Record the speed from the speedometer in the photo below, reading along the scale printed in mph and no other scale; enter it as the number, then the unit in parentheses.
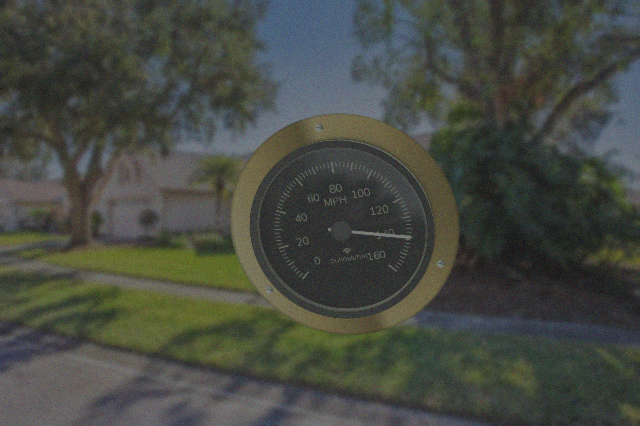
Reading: 140 (mph)
